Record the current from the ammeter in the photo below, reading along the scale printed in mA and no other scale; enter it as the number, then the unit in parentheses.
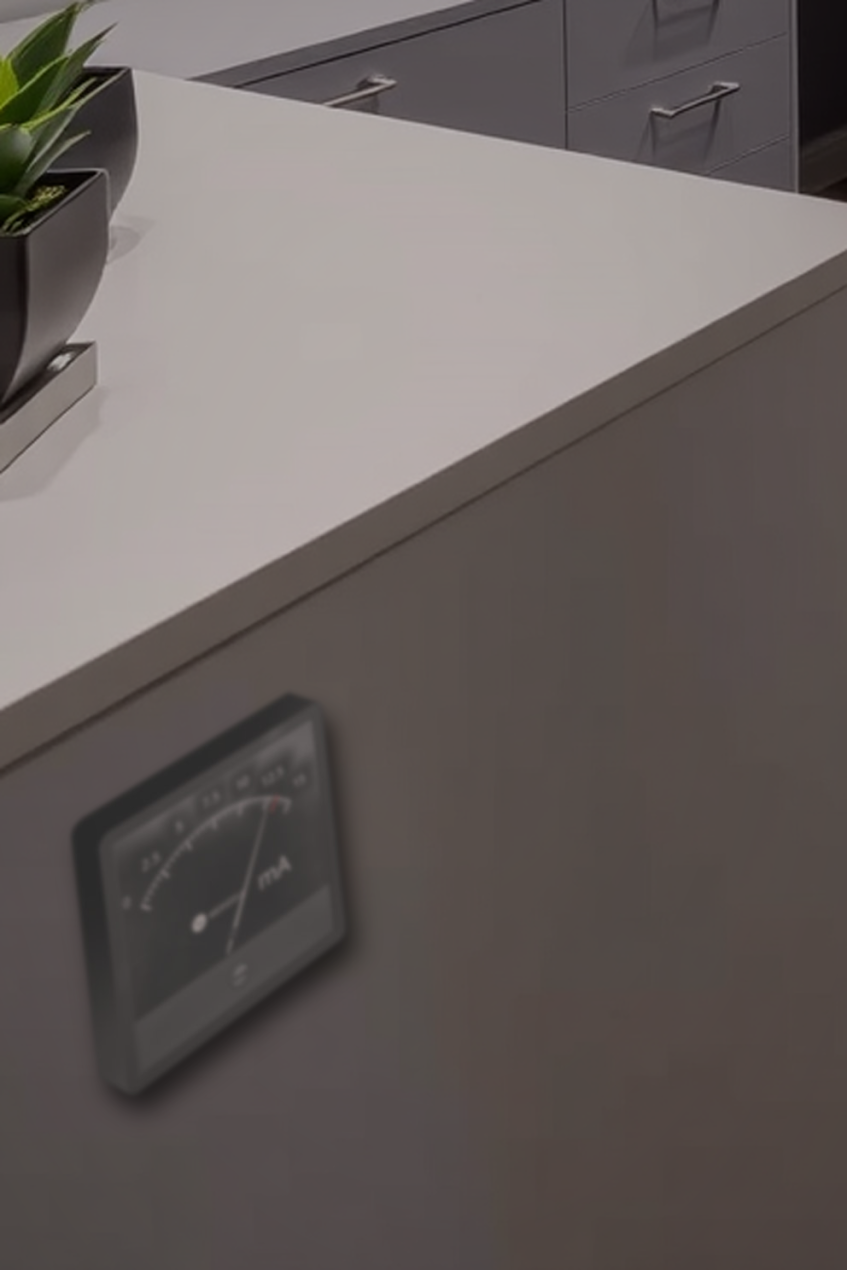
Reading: 12.5 (mA)
